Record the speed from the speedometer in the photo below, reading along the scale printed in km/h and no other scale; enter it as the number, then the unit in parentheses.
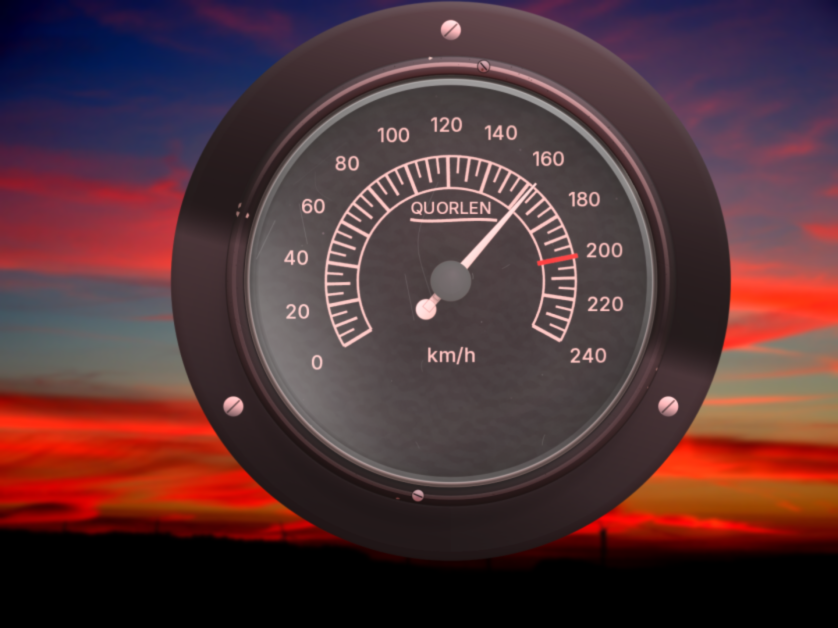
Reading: 162.5 (km/h)
